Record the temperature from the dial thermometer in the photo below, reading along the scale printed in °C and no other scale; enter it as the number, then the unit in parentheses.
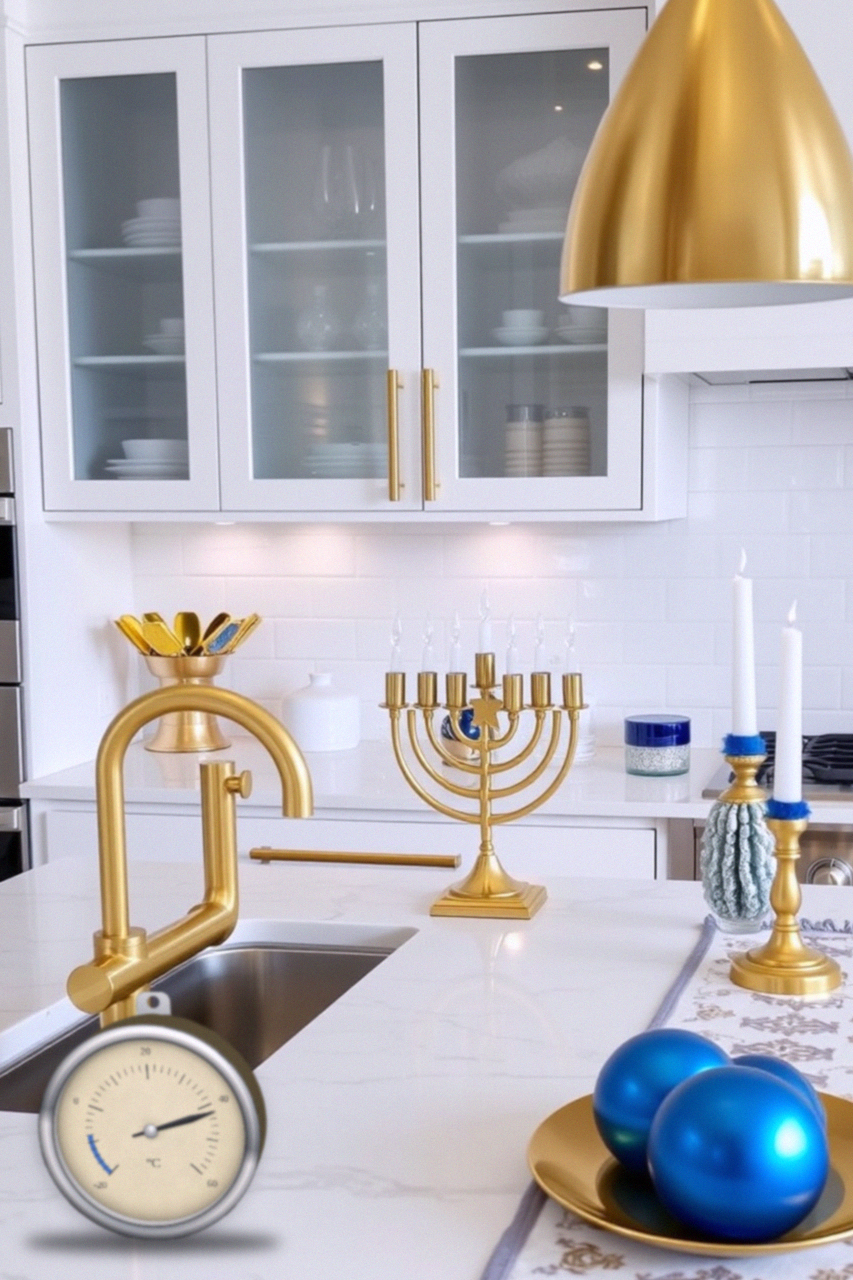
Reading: 42 (°C)
